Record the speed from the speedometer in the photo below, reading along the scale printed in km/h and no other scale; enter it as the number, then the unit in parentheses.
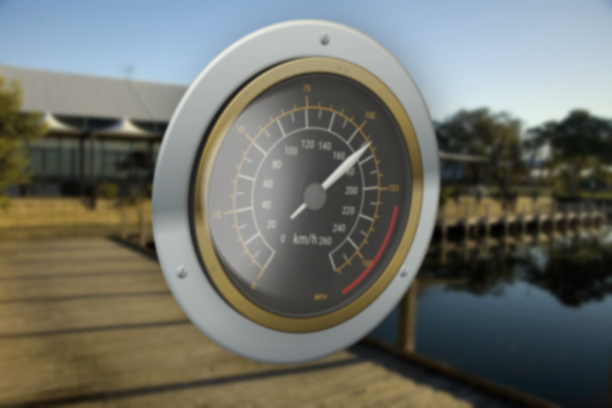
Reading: 170 (km/h)
